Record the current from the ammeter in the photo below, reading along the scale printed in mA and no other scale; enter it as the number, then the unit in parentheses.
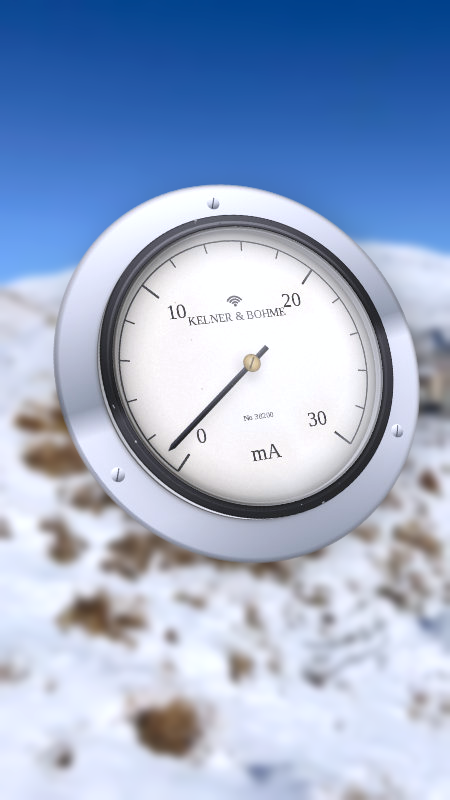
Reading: 1 (mA)
